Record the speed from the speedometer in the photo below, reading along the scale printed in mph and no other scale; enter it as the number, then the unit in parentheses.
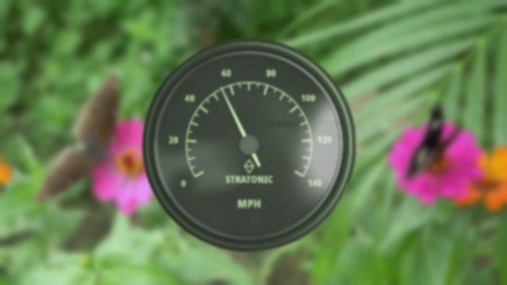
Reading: 55 (mph)
